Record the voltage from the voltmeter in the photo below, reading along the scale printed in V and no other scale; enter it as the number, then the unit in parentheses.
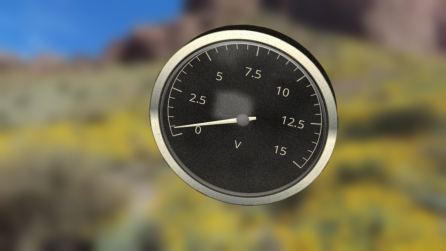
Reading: 0.5 (V)
